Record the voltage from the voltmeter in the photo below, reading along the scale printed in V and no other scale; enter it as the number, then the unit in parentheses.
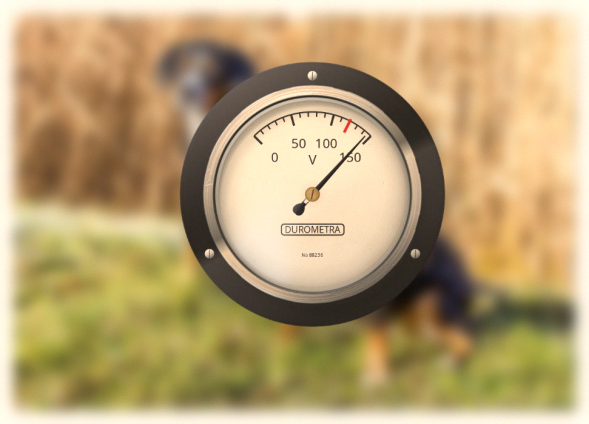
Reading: 145 (V)
